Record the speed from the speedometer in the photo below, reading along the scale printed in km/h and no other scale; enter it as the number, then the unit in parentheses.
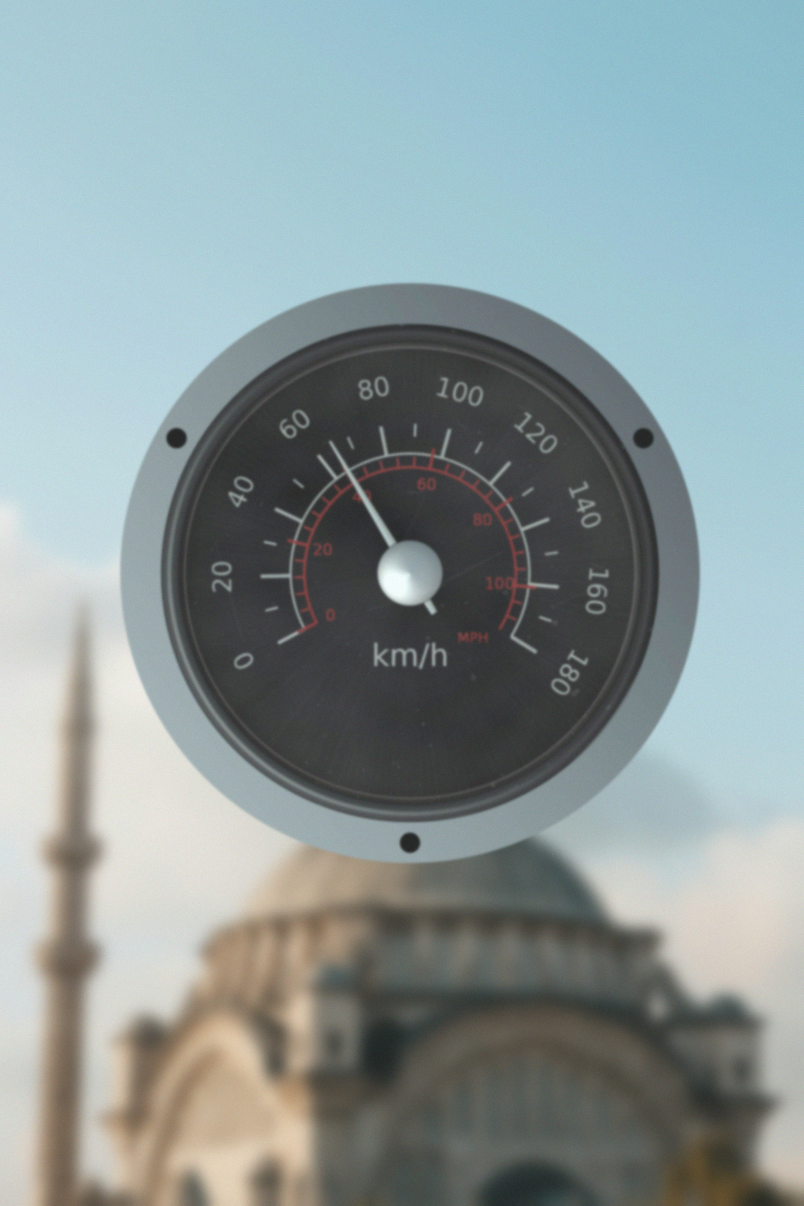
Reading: 65 (km/h)
